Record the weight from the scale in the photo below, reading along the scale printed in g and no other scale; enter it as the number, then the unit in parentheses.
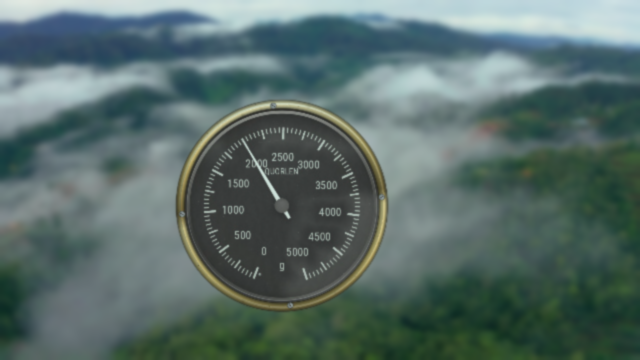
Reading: 2000 (g)
